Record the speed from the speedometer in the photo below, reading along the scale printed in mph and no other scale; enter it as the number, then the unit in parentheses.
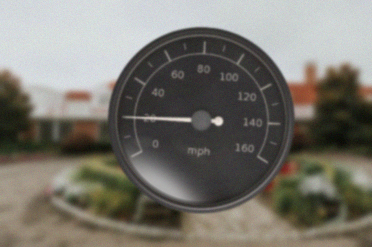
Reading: 20 (mph)
